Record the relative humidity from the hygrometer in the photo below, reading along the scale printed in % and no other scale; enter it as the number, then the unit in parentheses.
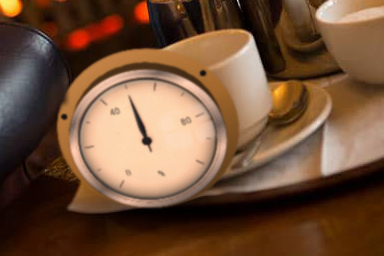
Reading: 50 (%)
